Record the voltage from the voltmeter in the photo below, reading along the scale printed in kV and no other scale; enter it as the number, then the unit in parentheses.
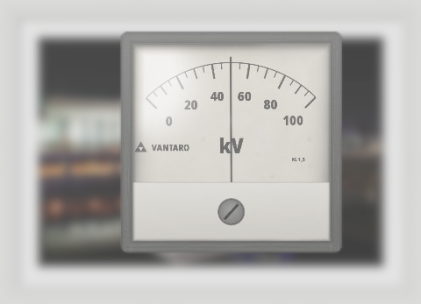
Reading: 50 (kV)
